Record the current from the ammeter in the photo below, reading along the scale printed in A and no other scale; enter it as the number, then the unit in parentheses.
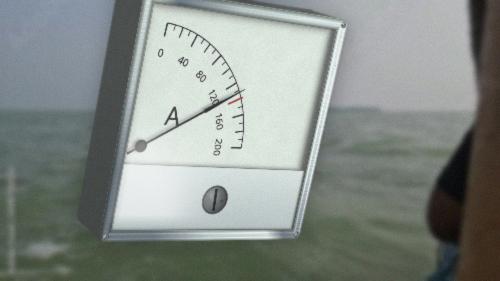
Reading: 130 (A)
